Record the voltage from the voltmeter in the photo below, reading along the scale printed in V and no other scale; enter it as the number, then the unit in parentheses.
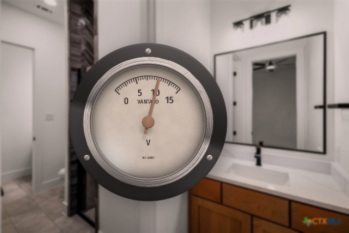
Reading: 10 (V)
